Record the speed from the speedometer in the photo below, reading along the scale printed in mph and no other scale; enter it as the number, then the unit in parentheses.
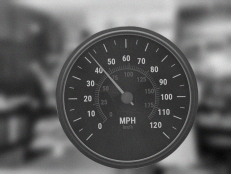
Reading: 42.5 (mph)
